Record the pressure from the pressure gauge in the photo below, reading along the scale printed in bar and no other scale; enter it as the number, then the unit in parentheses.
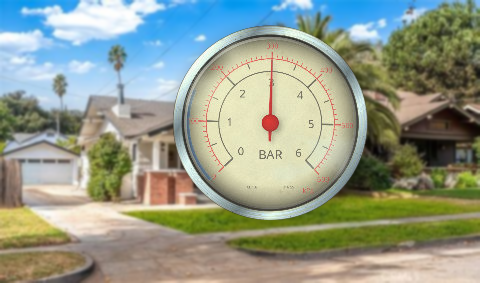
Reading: 3 (bar)
